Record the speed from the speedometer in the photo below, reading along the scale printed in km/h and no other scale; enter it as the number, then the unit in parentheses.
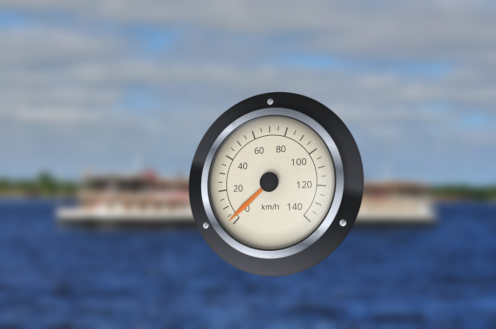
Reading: 2.5 (km/h)
